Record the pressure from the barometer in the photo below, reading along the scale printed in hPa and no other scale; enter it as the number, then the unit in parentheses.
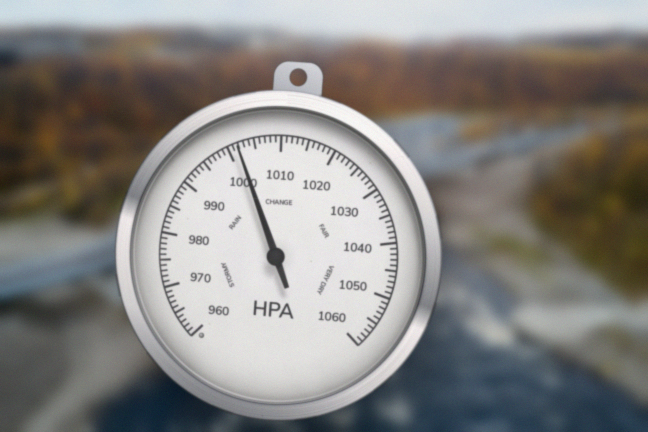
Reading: 1002 (hPa)
